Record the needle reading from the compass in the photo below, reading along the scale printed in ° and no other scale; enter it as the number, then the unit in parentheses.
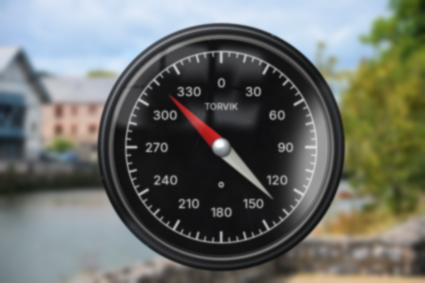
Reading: 315 (°)
